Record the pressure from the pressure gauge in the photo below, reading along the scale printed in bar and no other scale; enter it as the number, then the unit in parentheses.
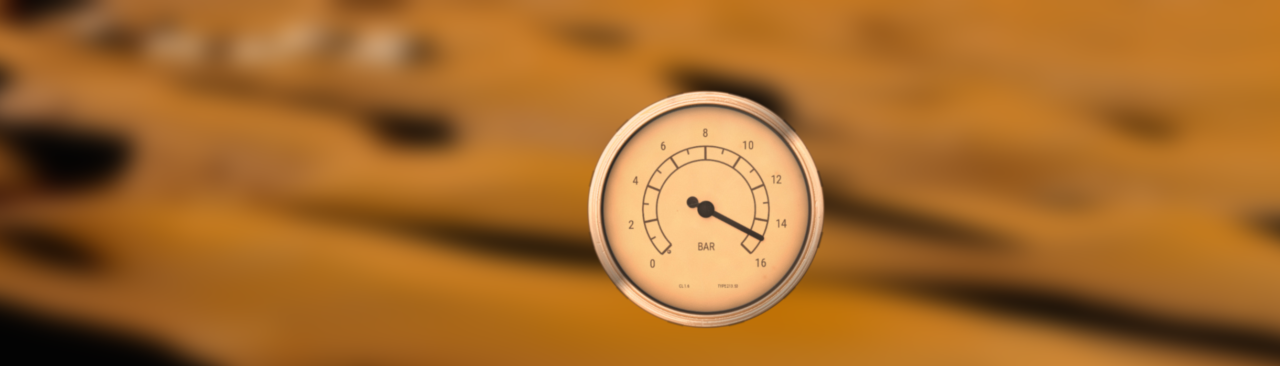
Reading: 15 (bar)
